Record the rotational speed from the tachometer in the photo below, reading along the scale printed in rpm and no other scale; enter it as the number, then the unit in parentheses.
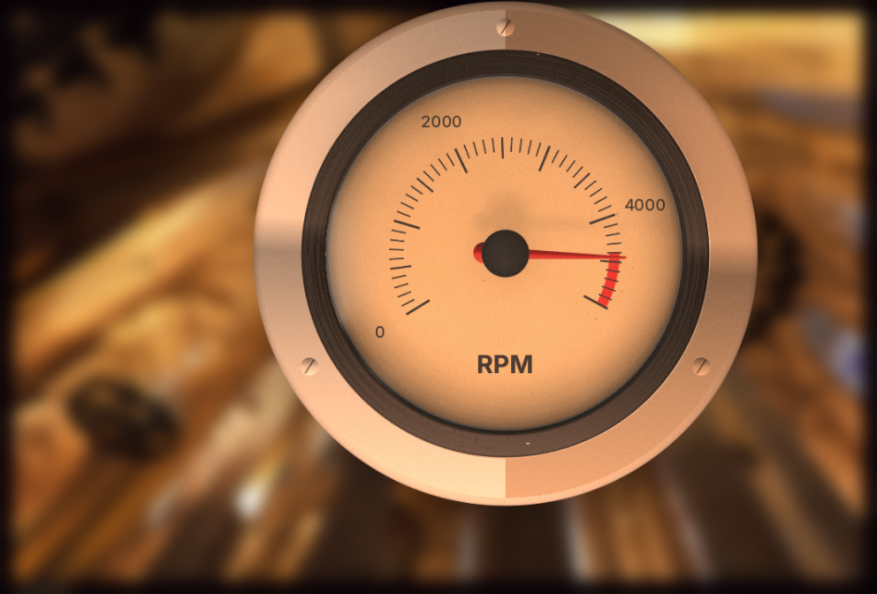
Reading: 4450 (rpm)
